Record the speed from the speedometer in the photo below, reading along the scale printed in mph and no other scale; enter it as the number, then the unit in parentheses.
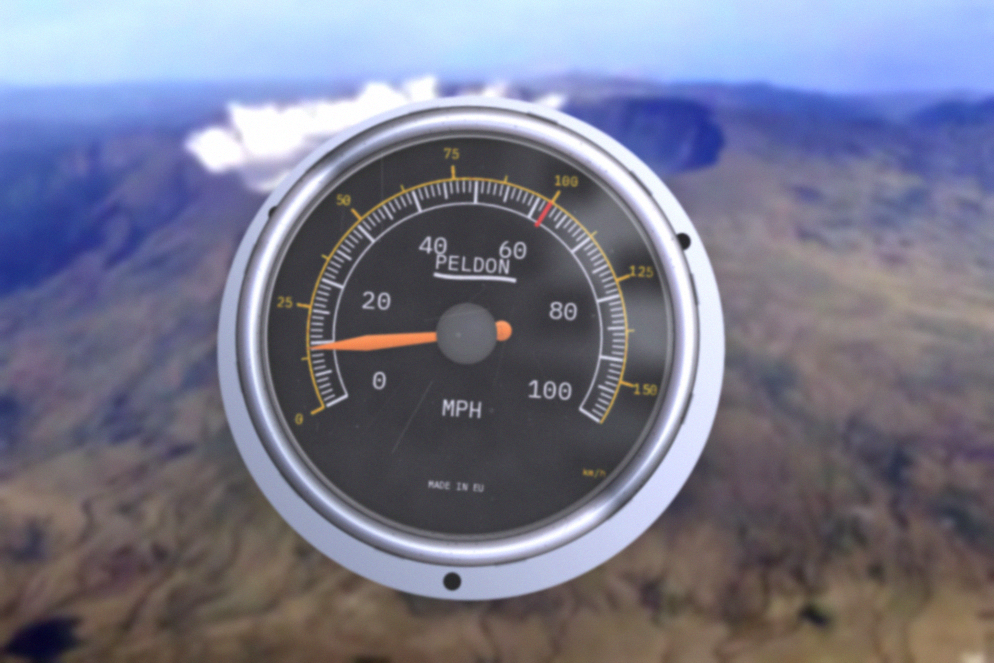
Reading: 9 (mph)
